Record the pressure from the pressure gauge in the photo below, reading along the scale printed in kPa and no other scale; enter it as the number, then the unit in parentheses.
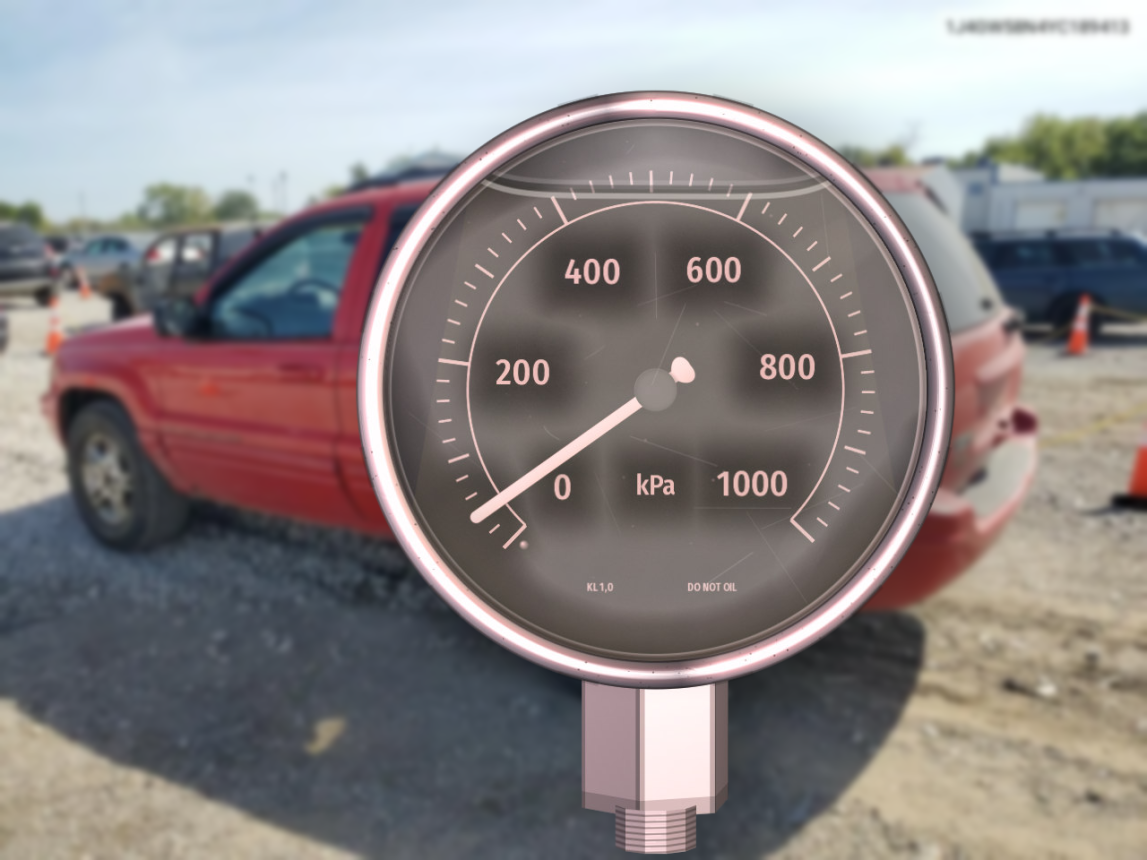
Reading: 40 (kPa)
